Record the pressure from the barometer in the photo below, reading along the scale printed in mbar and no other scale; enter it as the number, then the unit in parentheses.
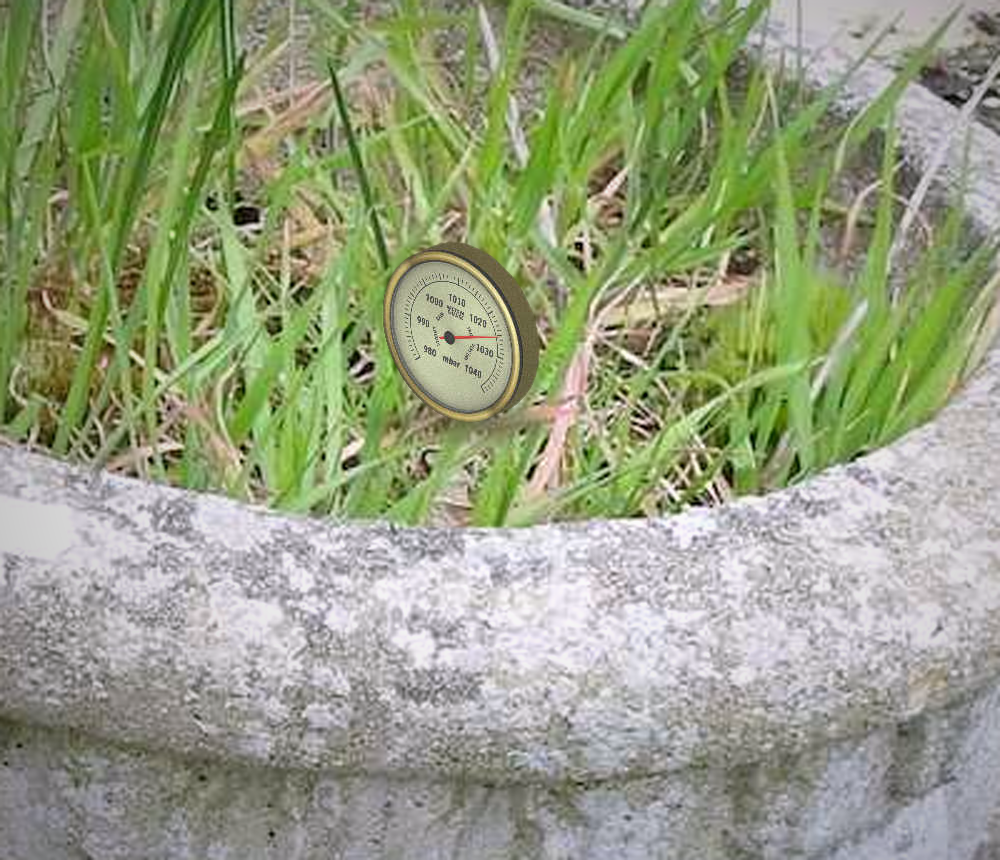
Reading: 1025 (mbar)
